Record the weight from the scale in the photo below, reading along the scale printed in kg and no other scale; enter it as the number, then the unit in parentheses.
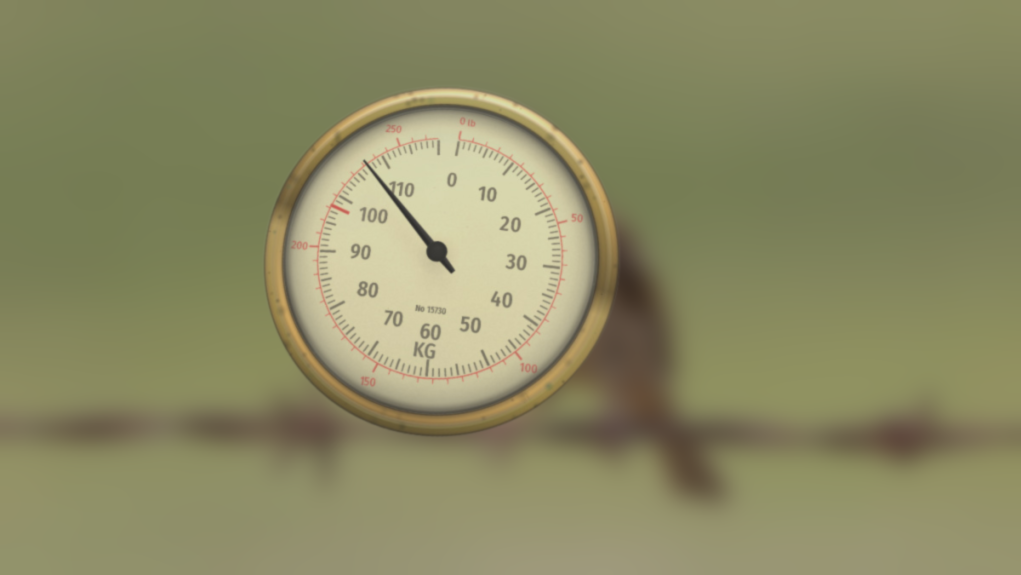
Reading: 107 (kg)
